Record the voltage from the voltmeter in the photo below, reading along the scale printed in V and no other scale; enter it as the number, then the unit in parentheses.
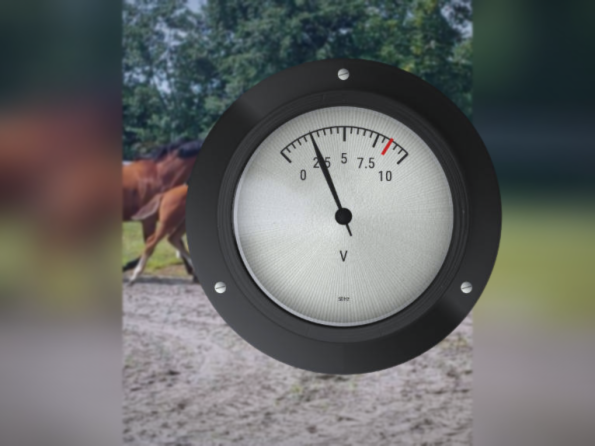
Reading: 2.5 (V)
